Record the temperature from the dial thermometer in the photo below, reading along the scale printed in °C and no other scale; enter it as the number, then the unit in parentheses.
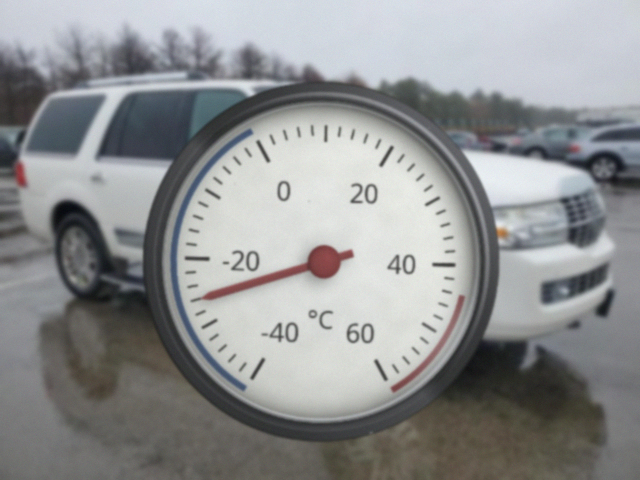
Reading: -26 (°C)
